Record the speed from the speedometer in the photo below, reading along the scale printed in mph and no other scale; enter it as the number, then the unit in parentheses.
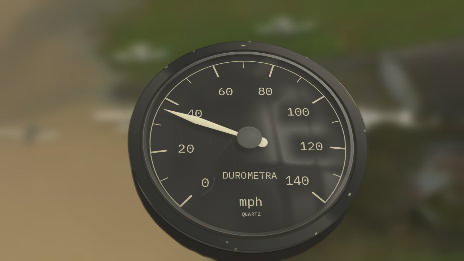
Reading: 35 (mph)
